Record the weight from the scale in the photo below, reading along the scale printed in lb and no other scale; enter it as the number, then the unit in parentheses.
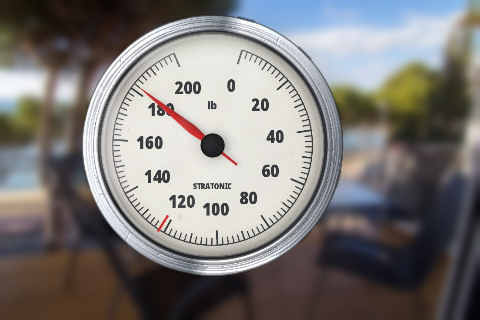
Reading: 182 (lb)
